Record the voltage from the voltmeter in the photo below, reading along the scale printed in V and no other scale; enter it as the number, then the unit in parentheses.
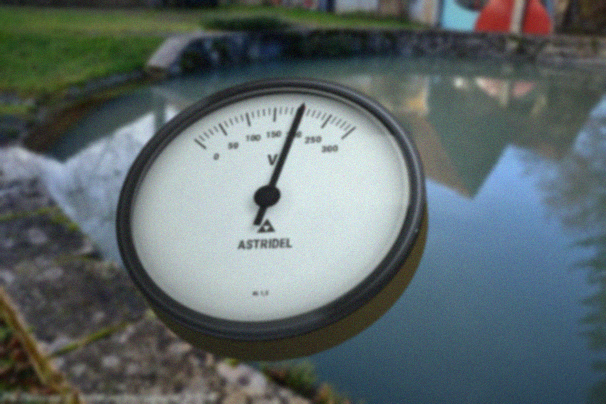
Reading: 200 (V)
